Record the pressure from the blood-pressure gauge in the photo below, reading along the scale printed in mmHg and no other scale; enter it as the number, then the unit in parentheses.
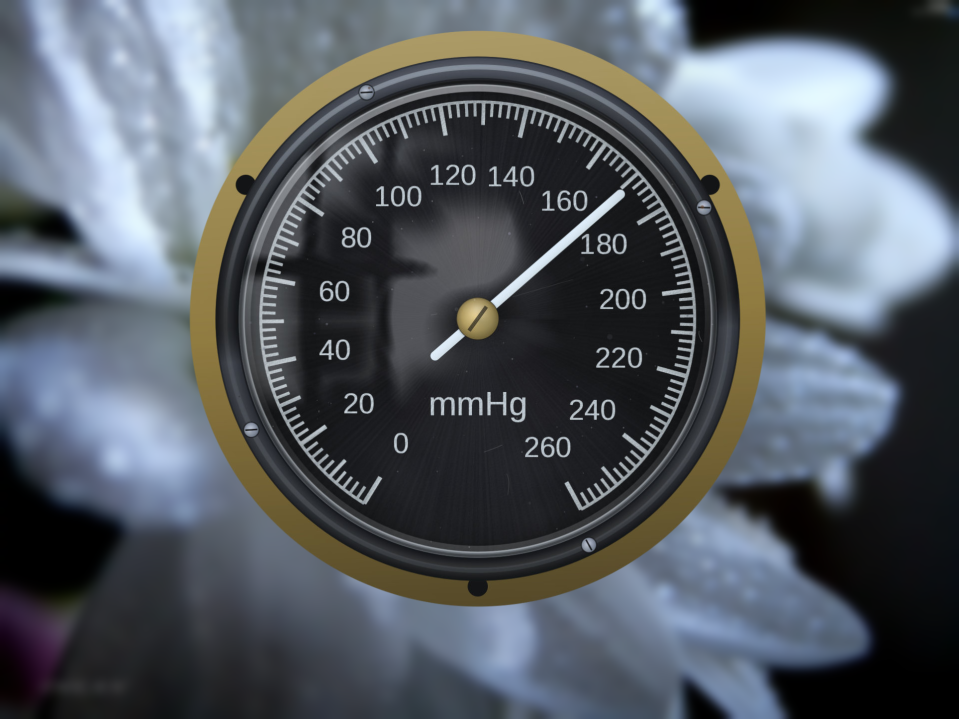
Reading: 171 (mmHg)
